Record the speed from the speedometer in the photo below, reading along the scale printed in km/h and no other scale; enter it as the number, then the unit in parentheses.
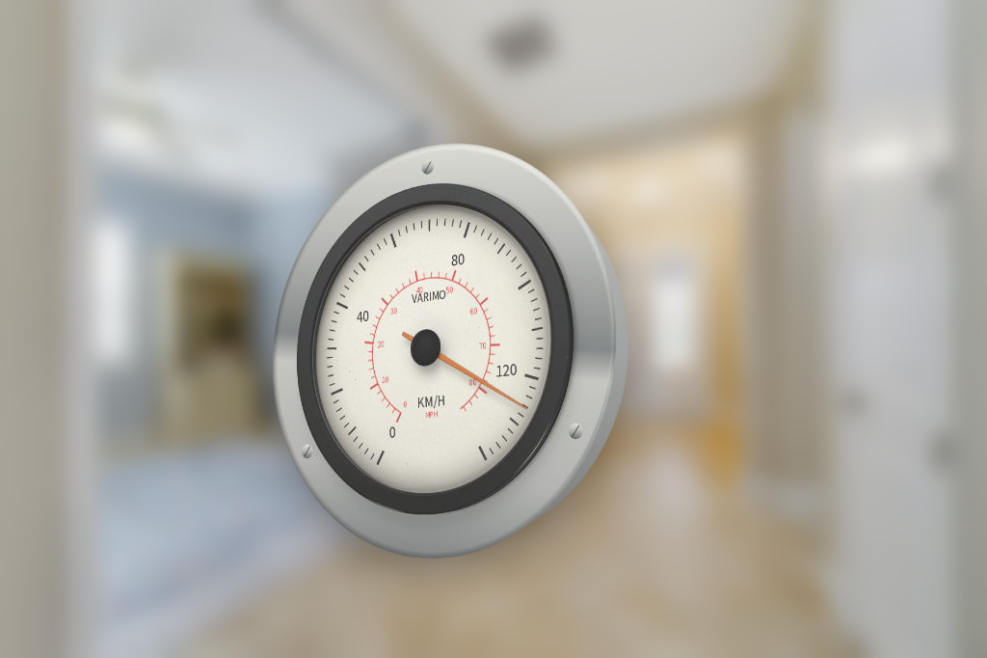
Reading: 126 (km/h)
